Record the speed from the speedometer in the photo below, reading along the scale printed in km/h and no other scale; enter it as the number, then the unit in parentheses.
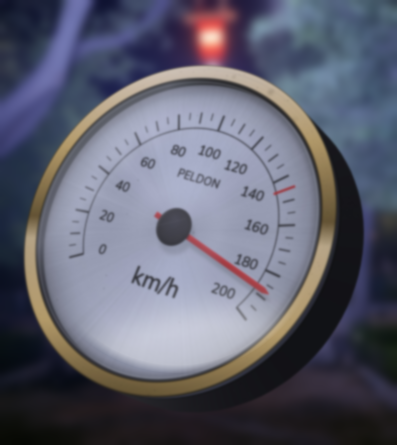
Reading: 187.5 (km/h)
